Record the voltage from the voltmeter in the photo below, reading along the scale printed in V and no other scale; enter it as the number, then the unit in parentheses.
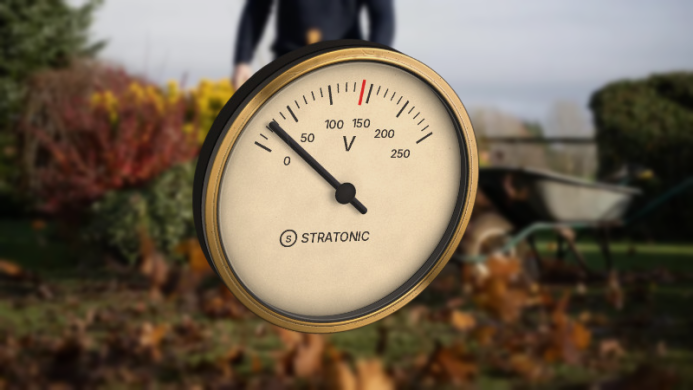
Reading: 25 (V)
